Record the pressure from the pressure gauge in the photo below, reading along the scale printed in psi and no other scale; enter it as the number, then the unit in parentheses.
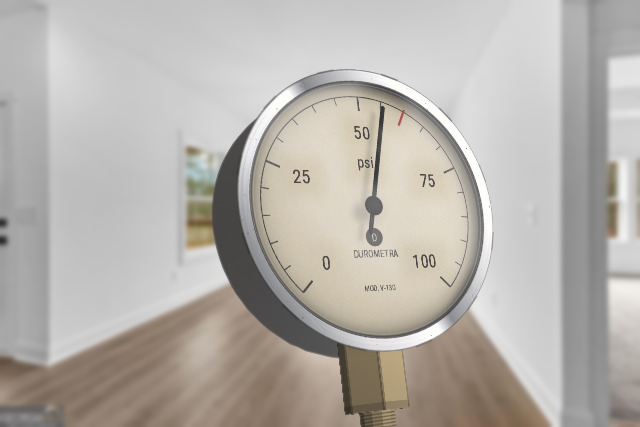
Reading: 55 (psi)
